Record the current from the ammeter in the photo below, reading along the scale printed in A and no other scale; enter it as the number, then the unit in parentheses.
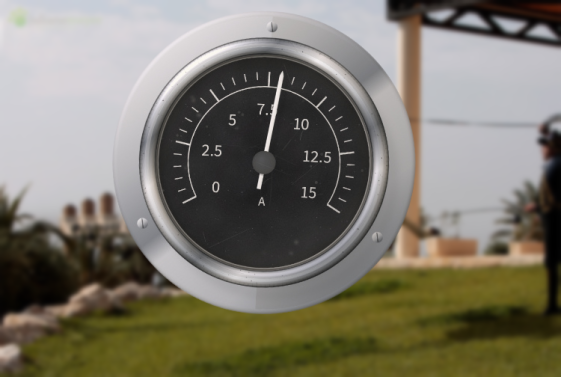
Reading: 8 (A)
